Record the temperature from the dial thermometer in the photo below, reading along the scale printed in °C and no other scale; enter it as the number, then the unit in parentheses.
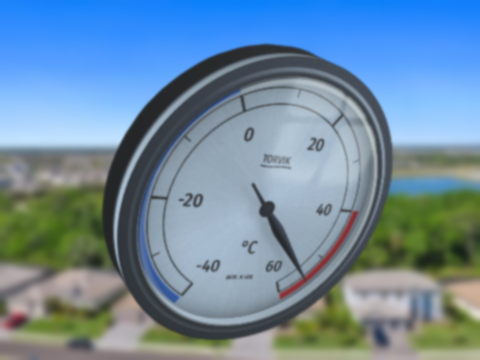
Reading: 55 (°C)
